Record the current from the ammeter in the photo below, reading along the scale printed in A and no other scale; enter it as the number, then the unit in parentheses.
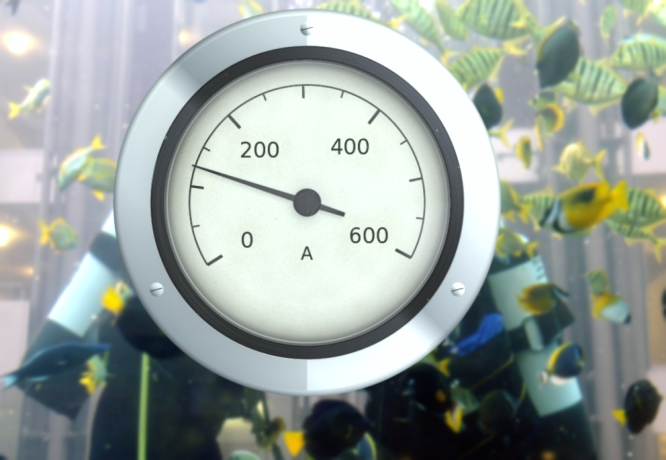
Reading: 125 (A)
